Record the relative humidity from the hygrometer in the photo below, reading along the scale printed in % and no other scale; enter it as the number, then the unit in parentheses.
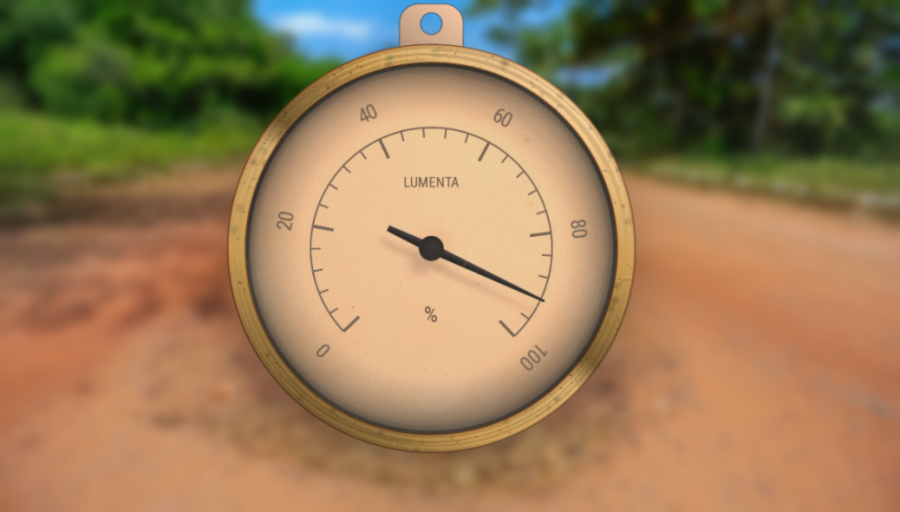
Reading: 92 (%)
